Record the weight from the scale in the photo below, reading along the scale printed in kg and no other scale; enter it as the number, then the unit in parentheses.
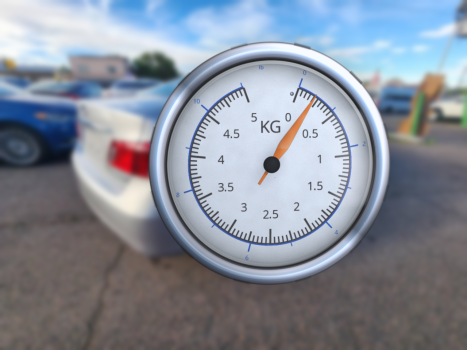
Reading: 0.2 (kg)
